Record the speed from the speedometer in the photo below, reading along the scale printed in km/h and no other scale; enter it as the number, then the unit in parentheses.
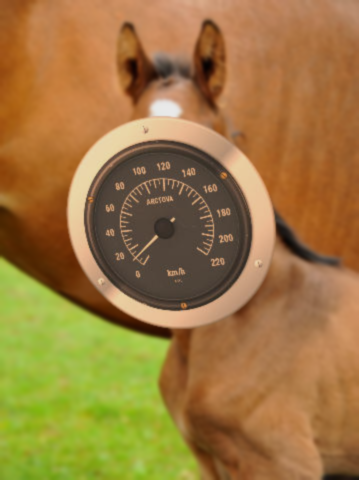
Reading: 10 (km/h)
